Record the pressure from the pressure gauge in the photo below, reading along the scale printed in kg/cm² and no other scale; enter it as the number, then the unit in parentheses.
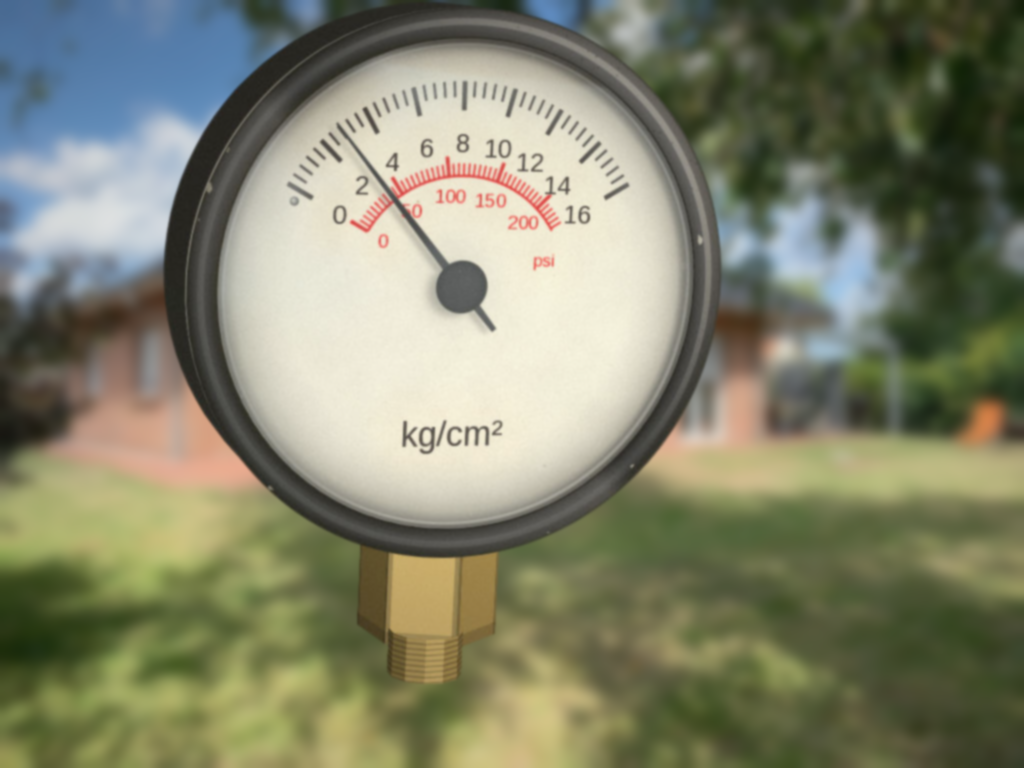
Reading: 2.8 (kg/cm²)
